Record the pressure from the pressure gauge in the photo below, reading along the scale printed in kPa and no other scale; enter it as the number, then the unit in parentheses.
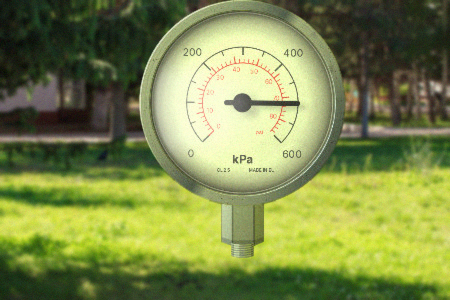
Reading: 500 (kPa)
